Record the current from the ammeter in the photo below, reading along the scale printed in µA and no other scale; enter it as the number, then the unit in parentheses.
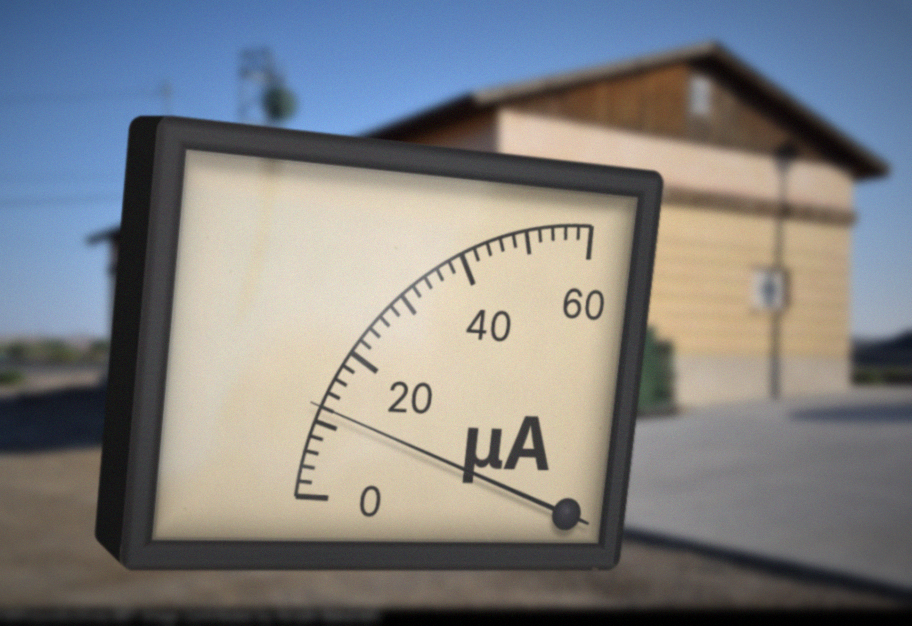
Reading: 12 (µA)
